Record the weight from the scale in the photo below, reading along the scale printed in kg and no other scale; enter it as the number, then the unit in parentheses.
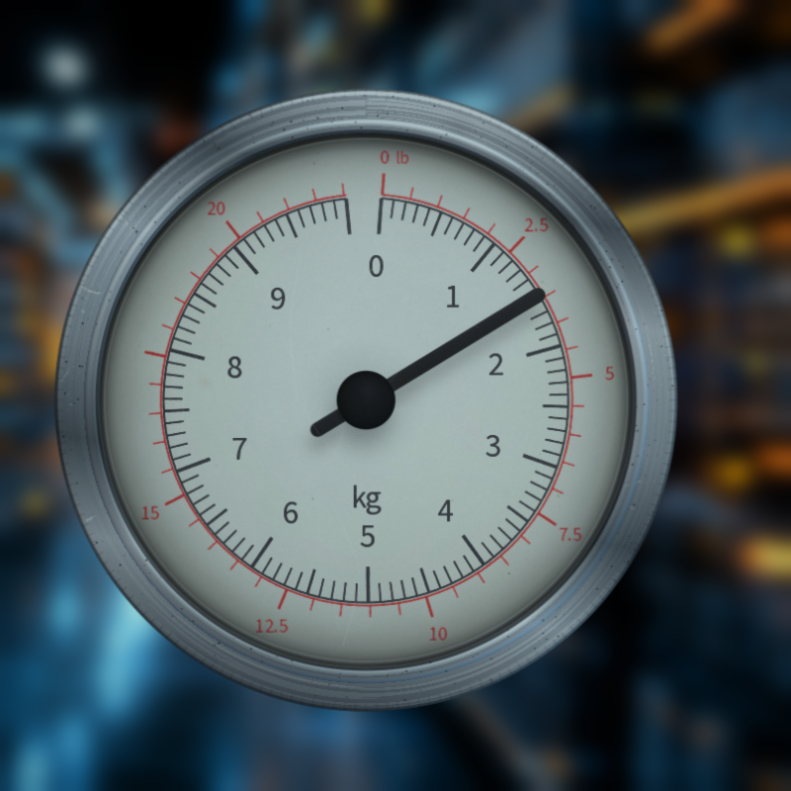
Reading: 1.55 (kg)
